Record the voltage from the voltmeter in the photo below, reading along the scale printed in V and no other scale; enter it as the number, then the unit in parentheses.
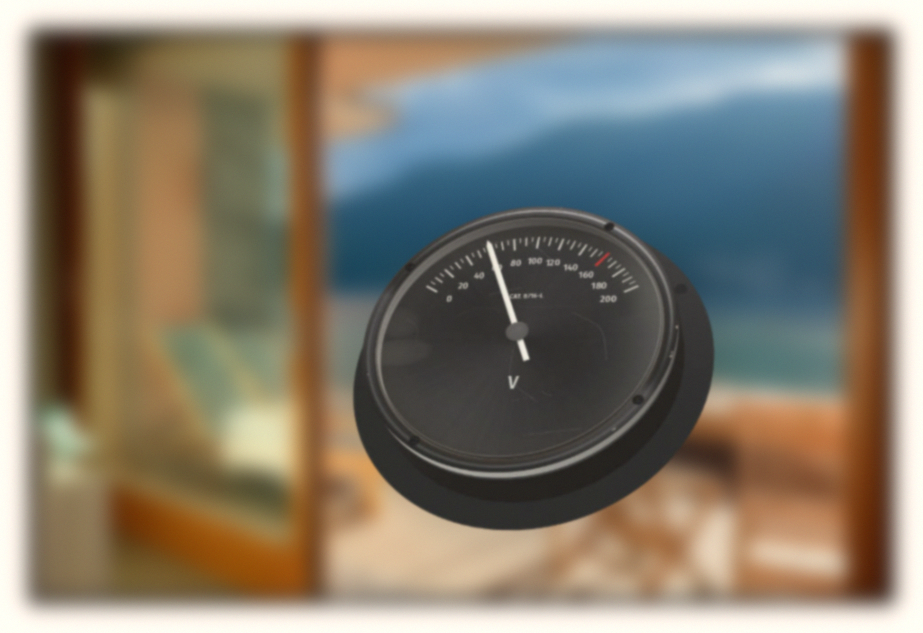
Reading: 60 (V)
